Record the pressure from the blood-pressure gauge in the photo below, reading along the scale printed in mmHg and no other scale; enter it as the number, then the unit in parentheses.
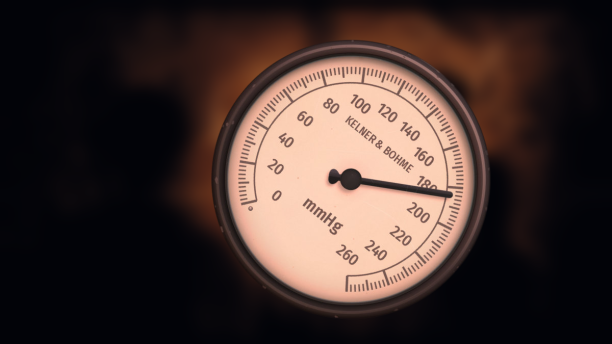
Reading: 184 (mmHg)
